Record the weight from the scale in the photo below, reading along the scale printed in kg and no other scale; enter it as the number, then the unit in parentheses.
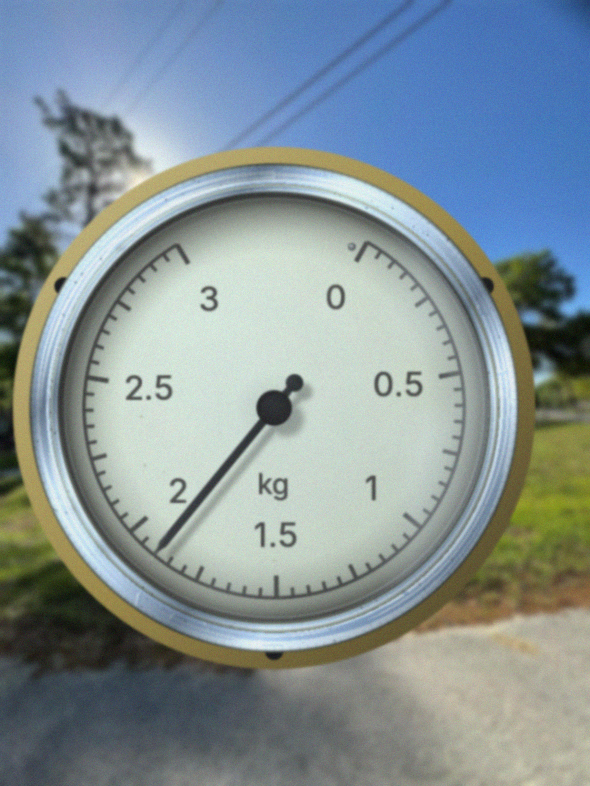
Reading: 1.9 (kg)
